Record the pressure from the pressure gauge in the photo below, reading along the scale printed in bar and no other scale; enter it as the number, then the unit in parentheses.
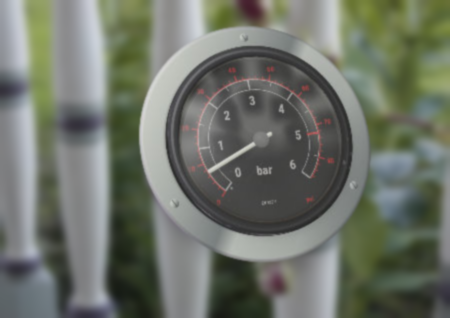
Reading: 0.5 (bar)
